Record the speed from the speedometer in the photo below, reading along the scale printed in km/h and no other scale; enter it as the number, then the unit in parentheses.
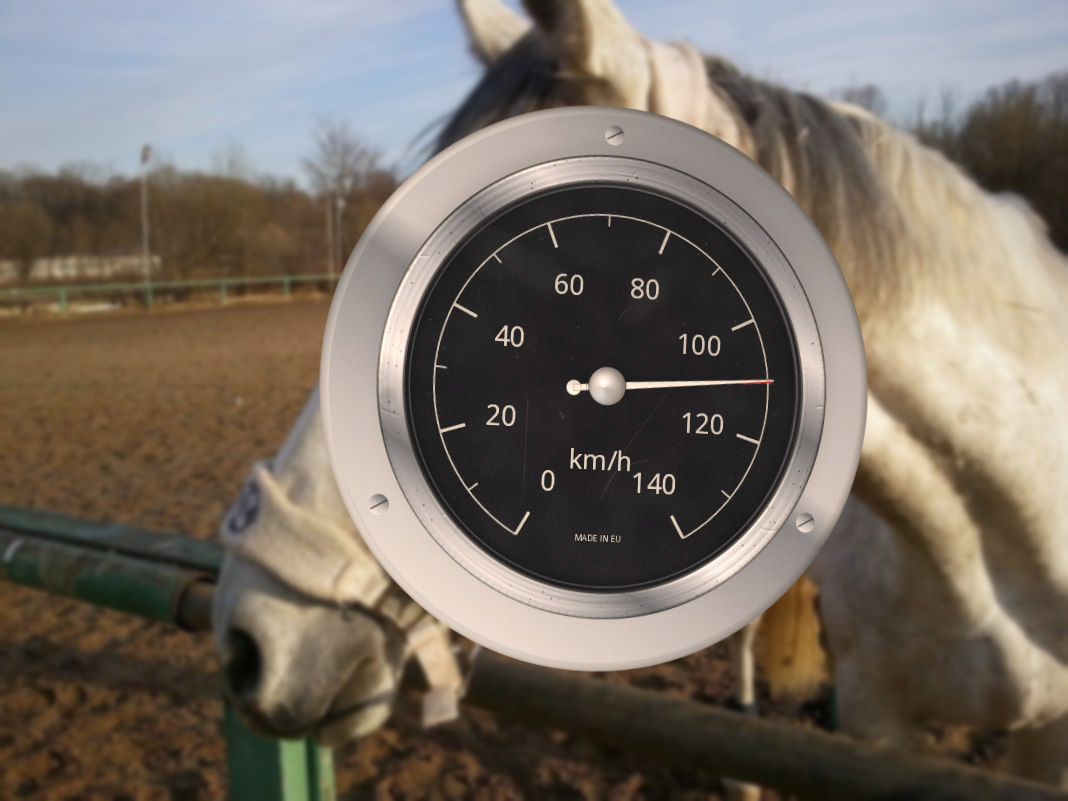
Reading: 110 (km/h)
